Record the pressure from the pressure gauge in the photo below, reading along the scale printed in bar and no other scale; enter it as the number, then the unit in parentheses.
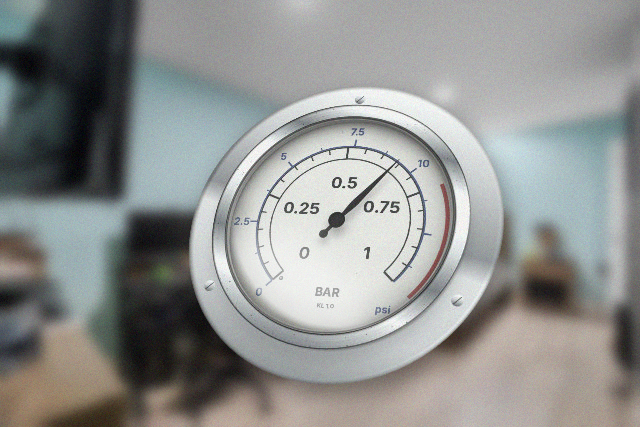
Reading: 0.65 (bar)
